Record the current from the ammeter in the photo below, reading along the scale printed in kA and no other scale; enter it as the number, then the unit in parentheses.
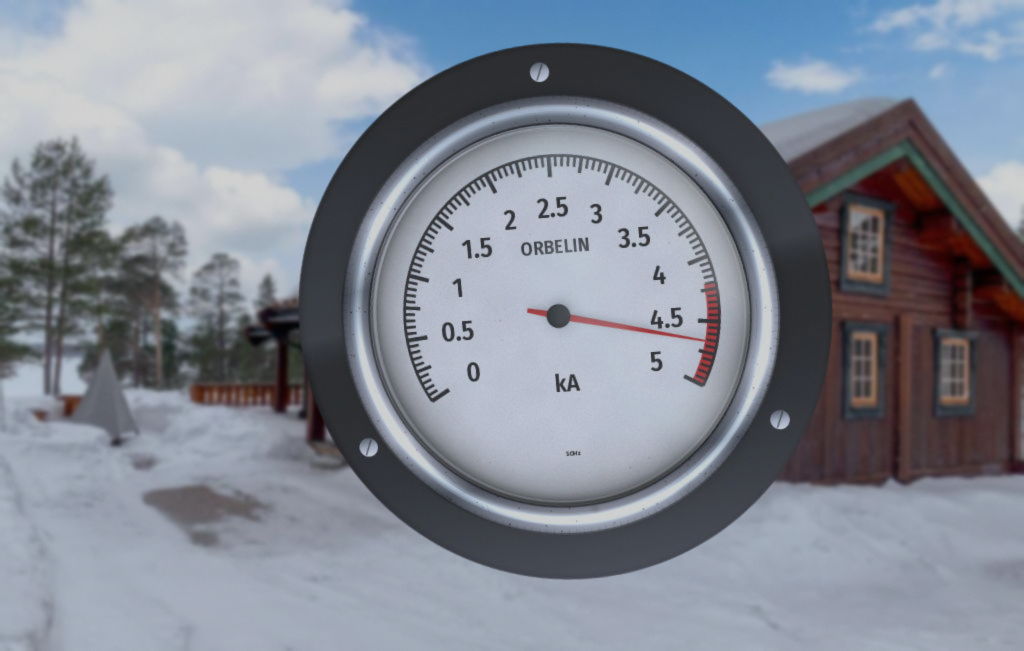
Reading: 4.65 (kA)
